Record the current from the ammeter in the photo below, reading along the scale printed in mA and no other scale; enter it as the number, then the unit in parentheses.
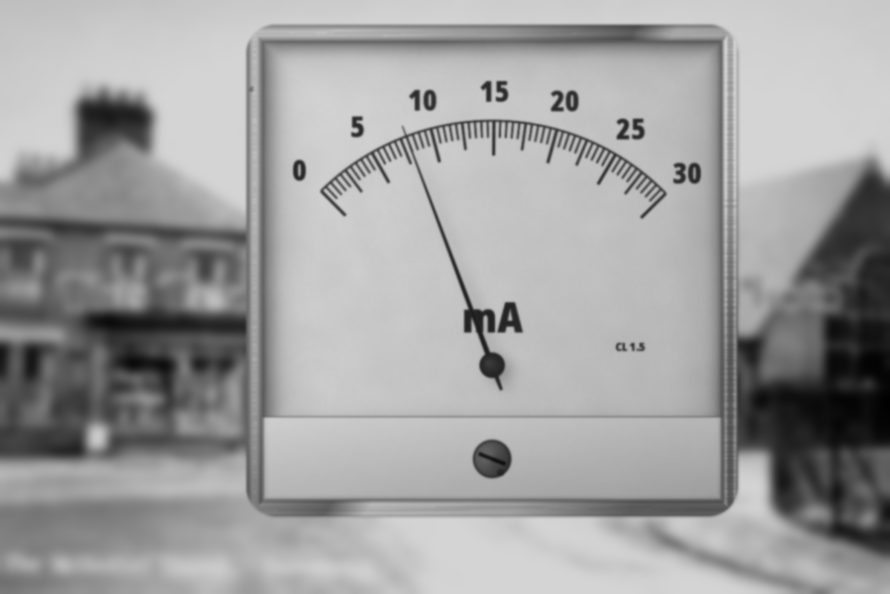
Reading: 8 (mA)
